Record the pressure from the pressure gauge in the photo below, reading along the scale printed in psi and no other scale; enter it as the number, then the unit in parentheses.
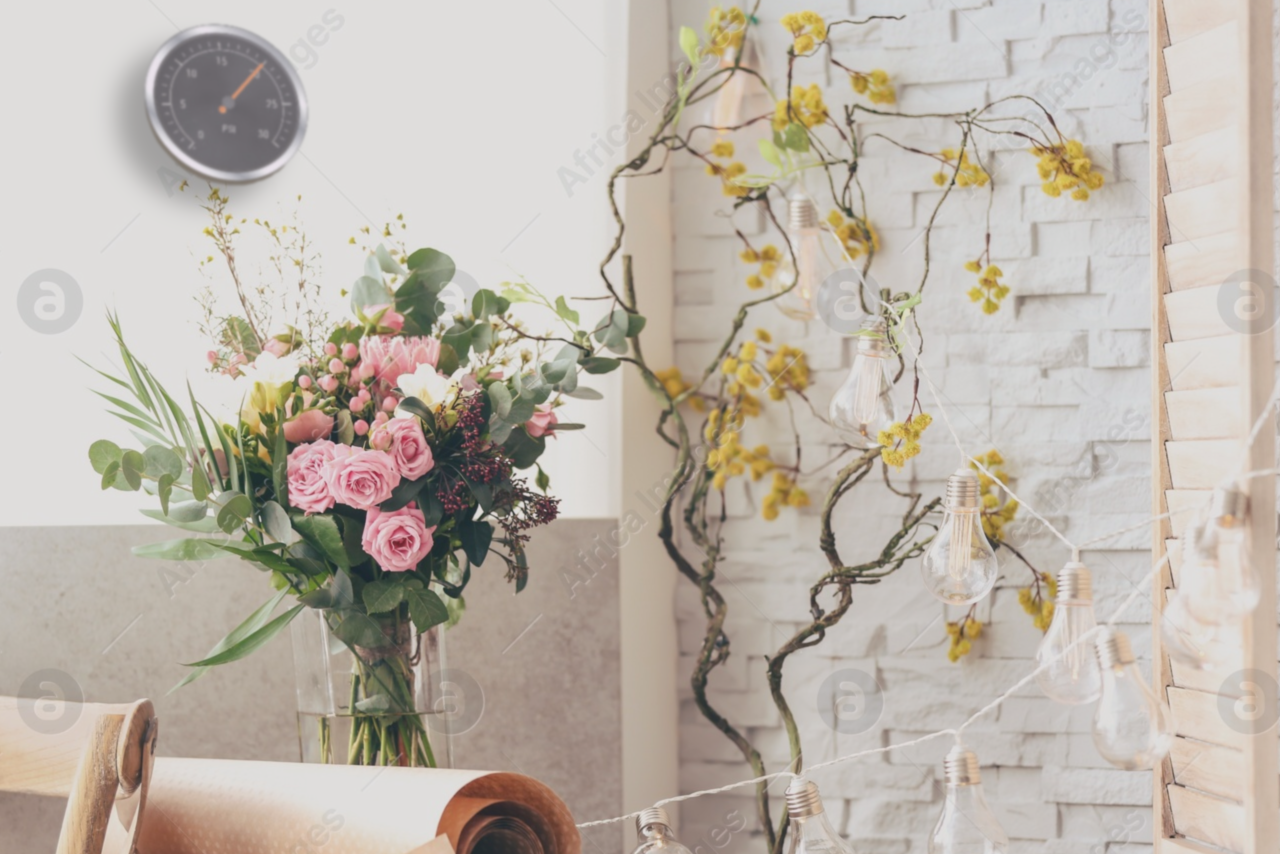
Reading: 20 (psi)
